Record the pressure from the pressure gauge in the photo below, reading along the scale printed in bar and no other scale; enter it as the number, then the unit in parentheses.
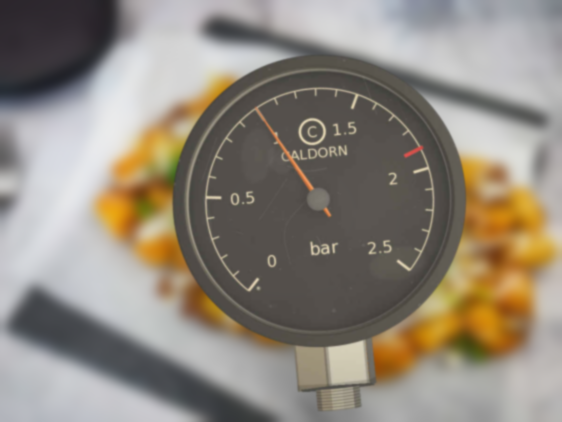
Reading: 1 (bar)
